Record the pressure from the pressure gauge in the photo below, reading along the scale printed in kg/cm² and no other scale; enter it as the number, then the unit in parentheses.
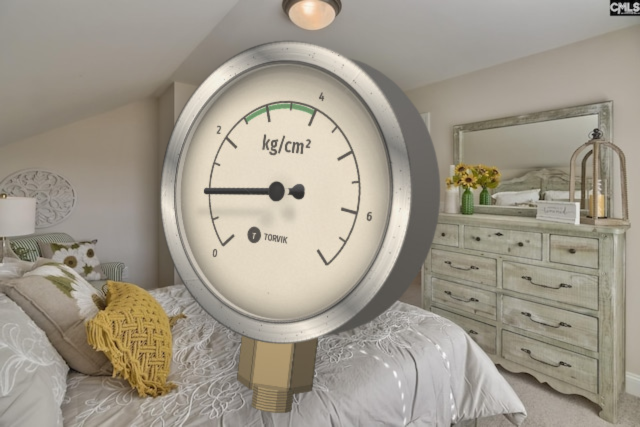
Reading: 1 (kg/cm²)
